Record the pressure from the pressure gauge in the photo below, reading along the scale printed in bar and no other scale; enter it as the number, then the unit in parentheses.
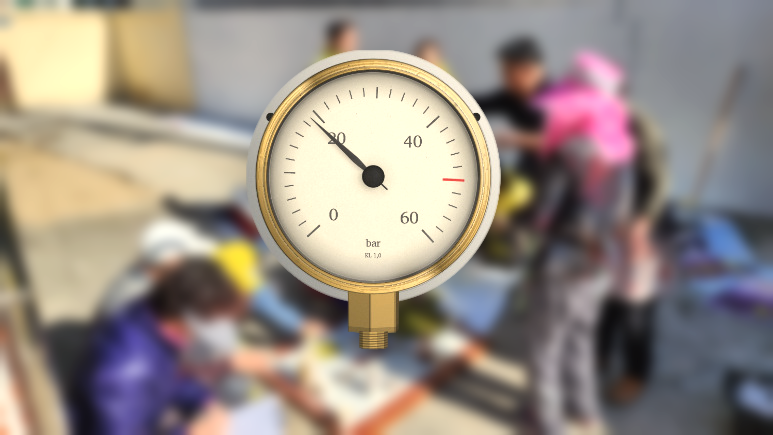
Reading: 19 (bar)
